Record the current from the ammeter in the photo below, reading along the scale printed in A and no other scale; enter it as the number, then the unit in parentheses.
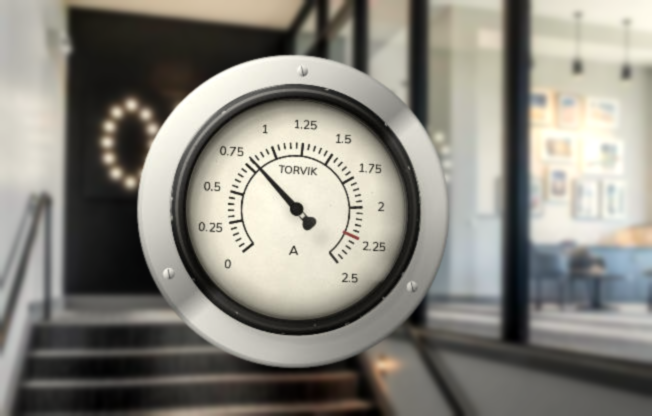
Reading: 0.8 (A)
